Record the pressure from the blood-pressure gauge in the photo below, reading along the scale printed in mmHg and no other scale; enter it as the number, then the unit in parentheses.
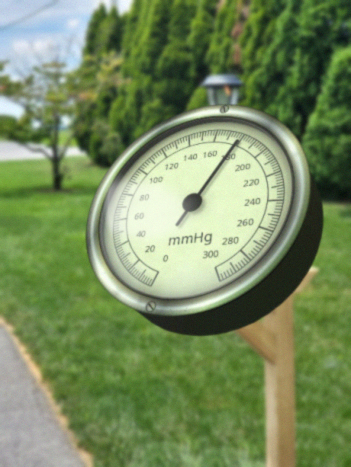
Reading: 180 (mmHg)
